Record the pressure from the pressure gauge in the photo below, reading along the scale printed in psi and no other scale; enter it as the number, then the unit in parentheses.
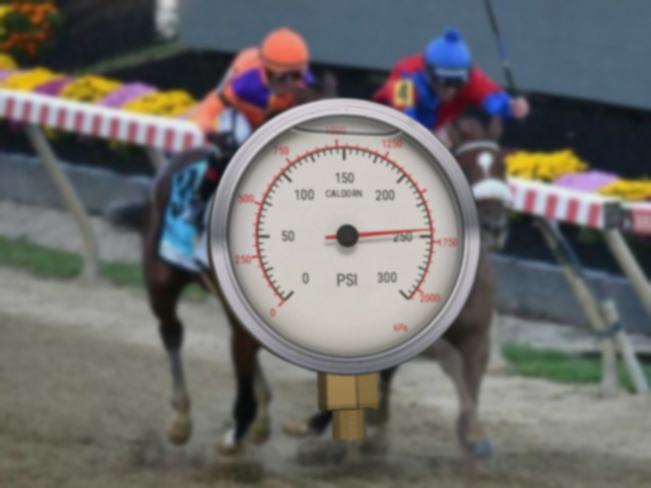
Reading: 245 (psi)
